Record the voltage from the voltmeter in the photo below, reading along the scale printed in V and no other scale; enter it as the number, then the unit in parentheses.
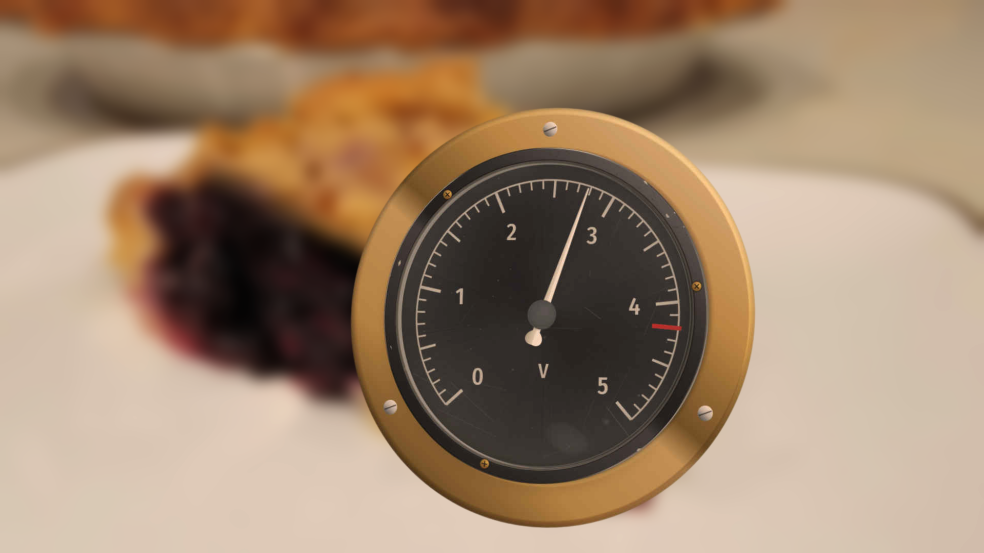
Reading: 2.8 (V)
